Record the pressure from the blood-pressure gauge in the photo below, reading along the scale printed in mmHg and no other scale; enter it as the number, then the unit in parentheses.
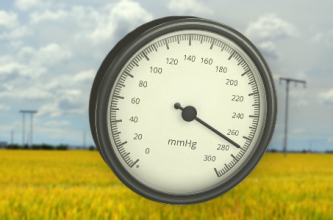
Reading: 270 (mmHg)
